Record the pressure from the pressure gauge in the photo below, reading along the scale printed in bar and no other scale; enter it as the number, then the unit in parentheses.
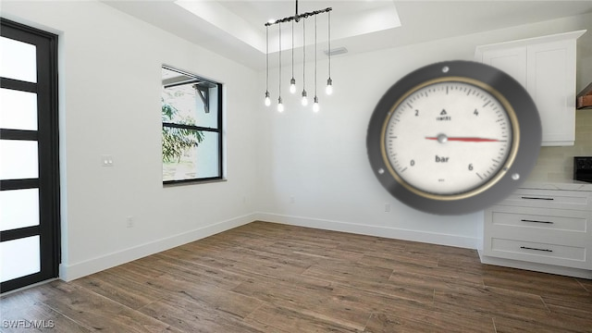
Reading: 5 (bar)
